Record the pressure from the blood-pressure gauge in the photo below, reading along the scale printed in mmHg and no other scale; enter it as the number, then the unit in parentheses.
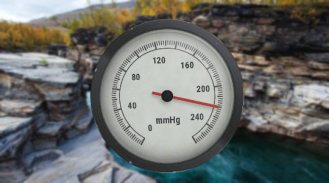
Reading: 220 (mmHg)
